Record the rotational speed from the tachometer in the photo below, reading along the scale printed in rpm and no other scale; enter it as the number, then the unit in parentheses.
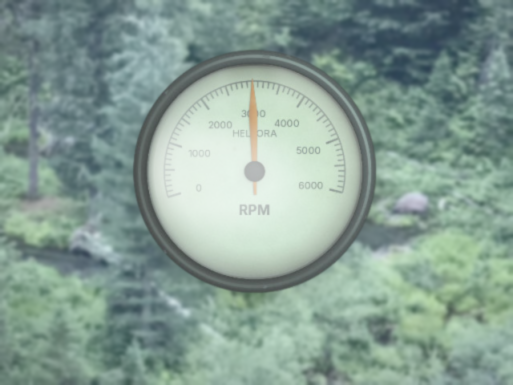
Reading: 3000 (rpm)
